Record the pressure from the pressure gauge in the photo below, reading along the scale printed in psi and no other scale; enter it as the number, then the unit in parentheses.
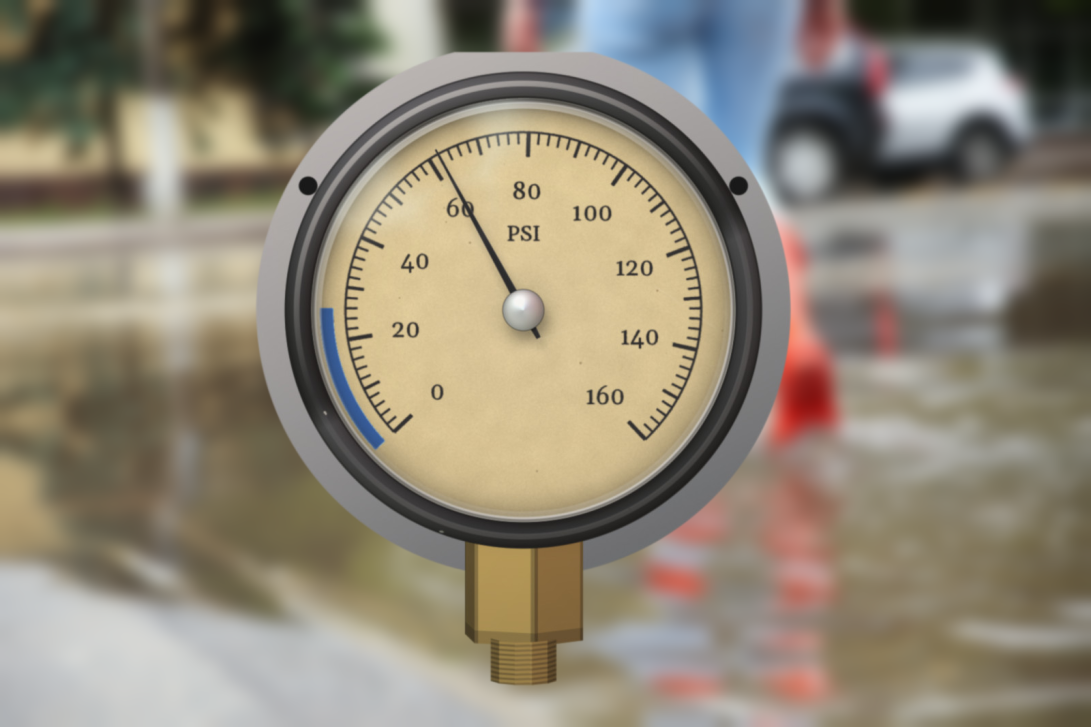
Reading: 62 (psi)
